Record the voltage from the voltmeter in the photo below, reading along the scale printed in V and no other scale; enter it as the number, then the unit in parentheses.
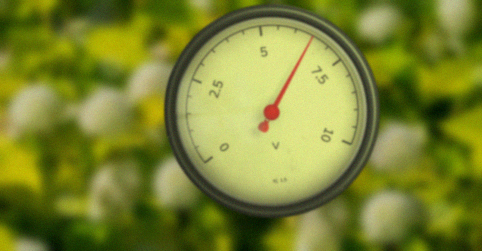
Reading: 6.5 (V)
